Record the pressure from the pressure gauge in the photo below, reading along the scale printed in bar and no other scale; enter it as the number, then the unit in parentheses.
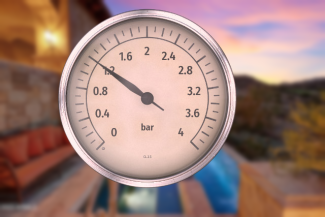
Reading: 1.2 (bar)
